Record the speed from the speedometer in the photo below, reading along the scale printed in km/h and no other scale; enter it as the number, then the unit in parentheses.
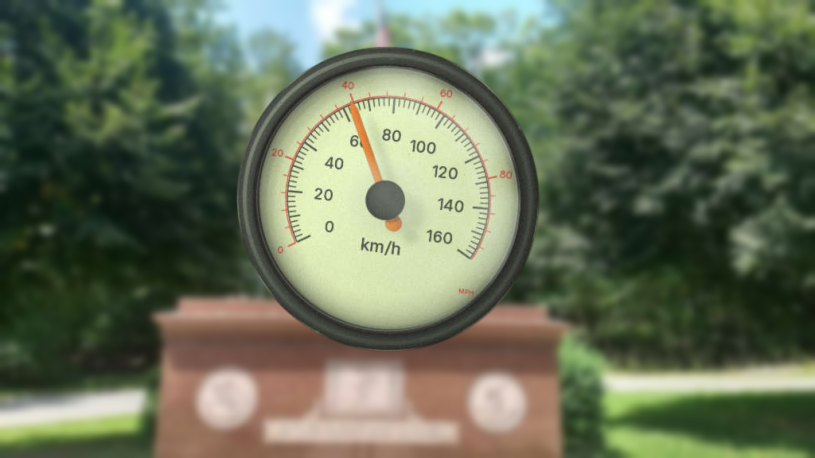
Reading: 64 (km/h)
